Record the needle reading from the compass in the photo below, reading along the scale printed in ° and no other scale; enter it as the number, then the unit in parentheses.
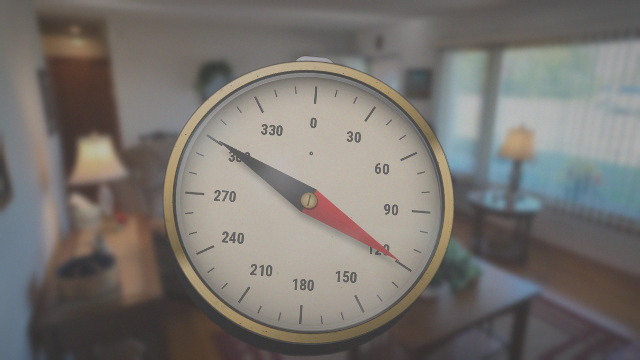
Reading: 120 (°)
